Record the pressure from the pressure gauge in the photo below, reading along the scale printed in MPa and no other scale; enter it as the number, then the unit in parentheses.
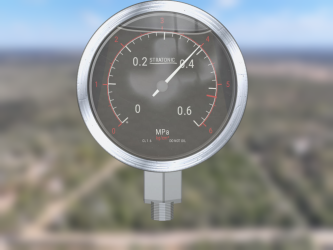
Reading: 0.39 (MPa)
